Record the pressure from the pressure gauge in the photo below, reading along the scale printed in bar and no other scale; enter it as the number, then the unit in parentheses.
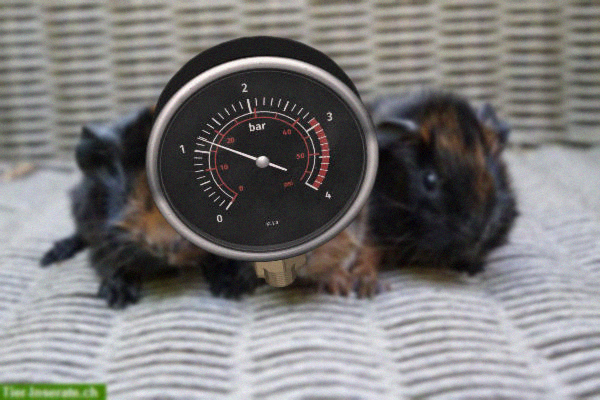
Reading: 1.2 (bar)
